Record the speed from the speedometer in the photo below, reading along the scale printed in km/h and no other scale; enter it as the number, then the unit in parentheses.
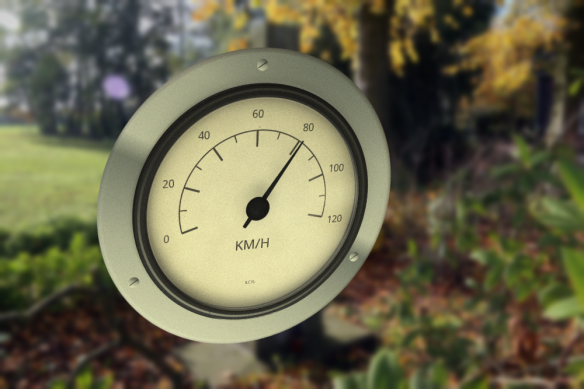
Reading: 80 (km/h)
